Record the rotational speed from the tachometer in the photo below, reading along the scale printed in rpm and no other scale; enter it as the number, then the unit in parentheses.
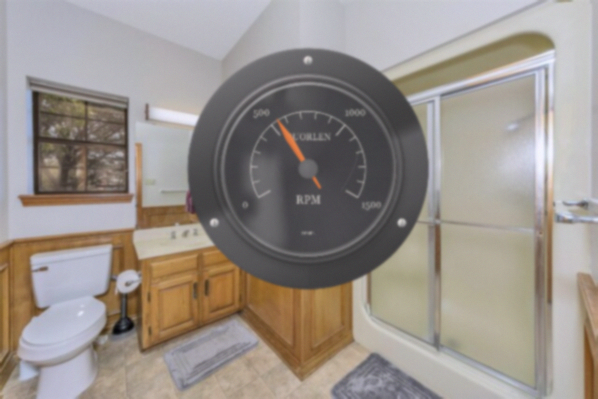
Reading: 550 (rpm)
